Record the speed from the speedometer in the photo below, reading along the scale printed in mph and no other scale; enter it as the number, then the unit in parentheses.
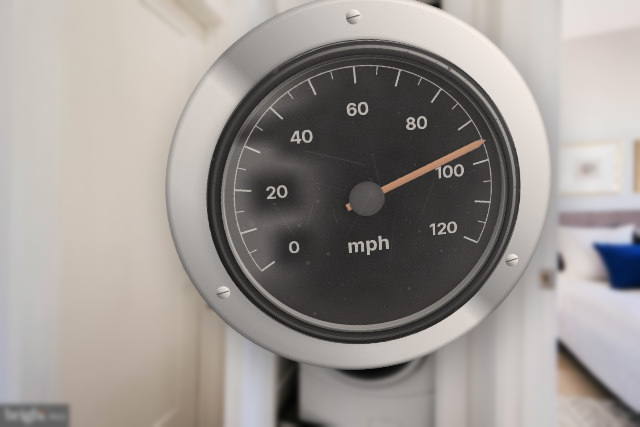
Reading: 95 (mph)
